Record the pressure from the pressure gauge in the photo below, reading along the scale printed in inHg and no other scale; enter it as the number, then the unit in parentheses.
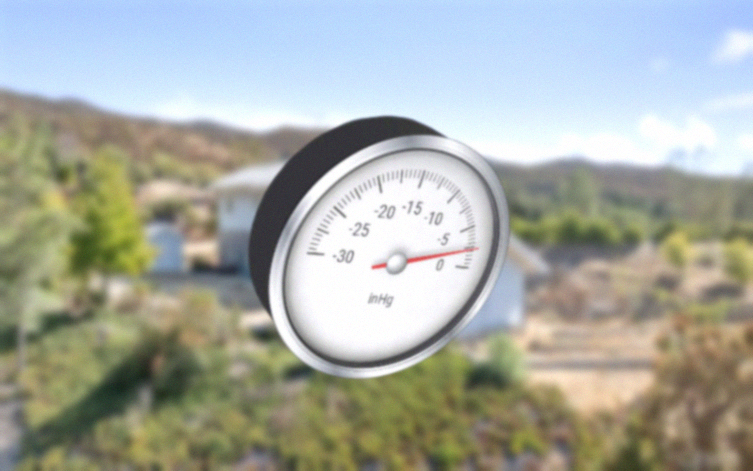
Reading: -2.5 (inHg)
